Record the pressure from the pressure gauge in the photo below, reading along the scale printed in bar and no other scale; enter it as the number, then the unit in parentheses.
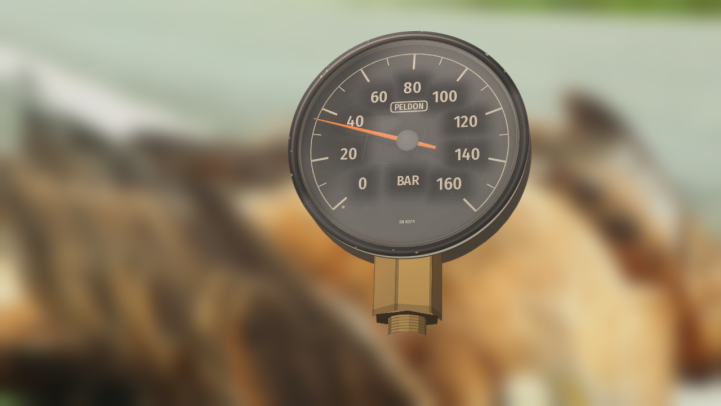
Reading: 35 (bar)
